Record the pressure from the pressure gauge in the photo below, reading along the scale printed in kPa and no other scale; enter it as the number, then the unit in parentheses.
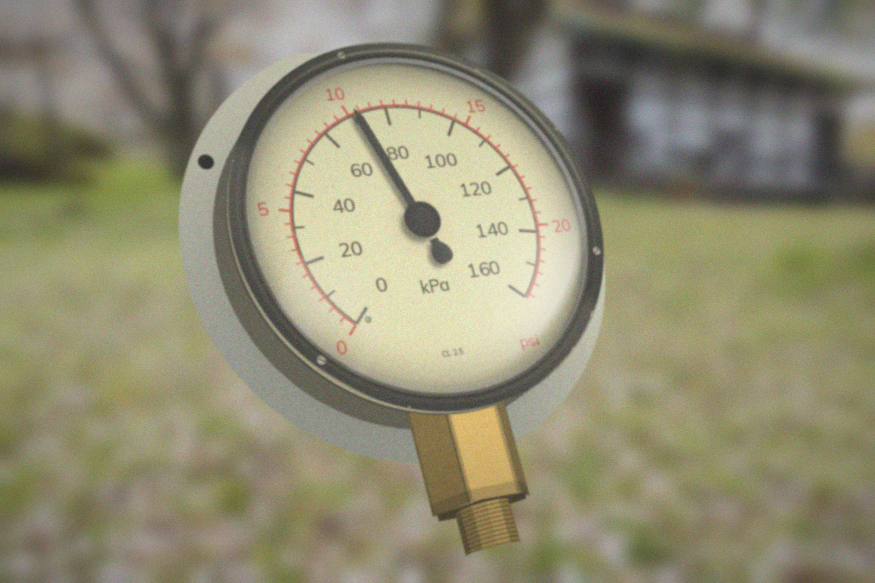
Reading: 70 (kPa)
